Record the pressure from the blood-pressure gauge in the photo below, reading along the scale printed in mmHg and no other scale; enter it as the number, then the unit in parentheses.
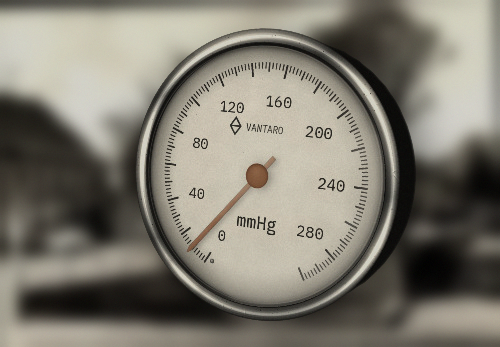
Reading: 10 (mmHg)
